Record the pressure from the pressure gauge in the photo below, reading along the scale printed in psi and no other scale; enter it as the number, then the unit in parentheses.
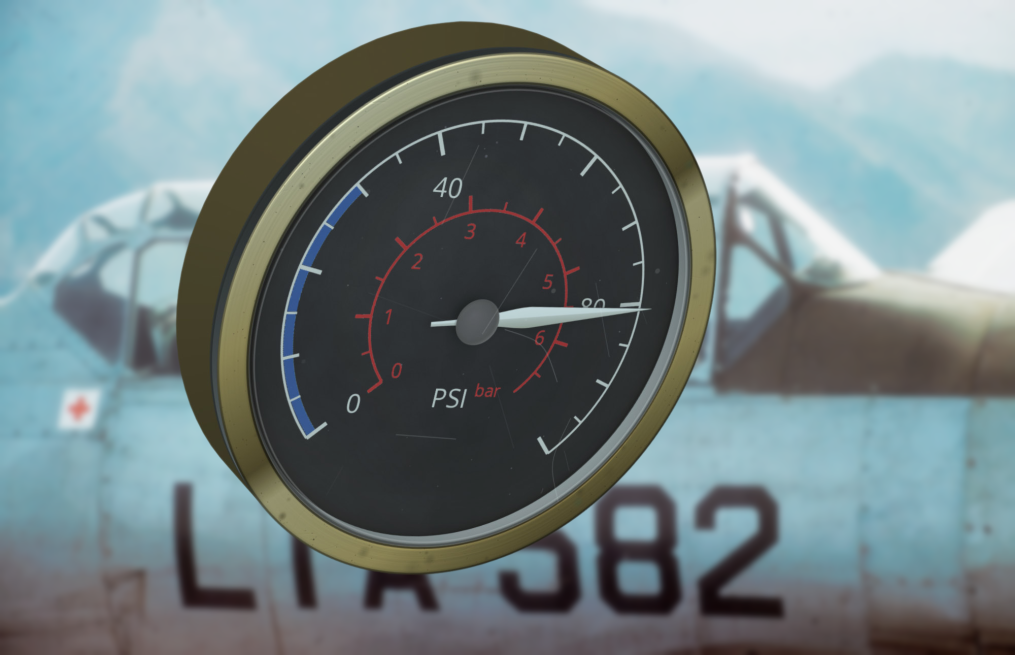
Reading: 80 (psi)
